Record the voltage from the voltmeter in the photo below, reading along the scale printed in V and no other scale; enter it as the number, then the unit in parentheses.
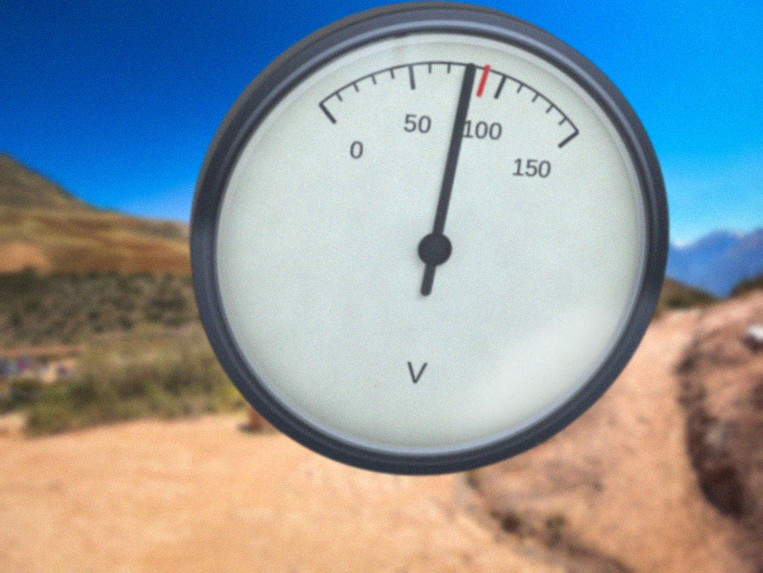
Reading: 80 (V)
